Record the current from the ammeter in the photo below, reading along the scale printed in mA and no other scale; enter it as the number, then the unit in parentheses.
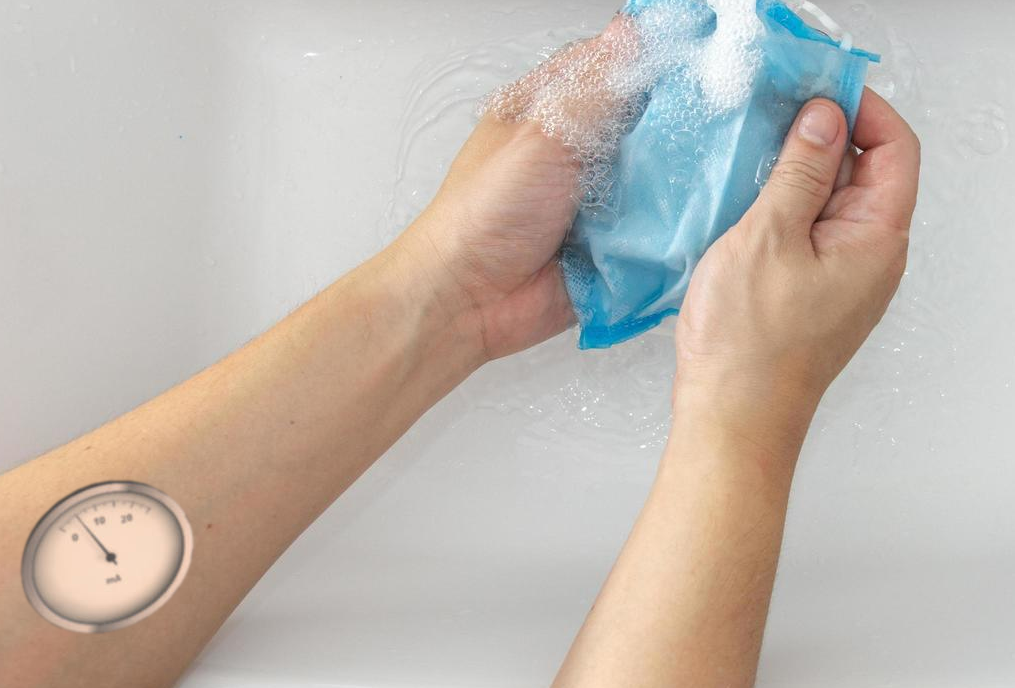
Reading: 5 (mA)
